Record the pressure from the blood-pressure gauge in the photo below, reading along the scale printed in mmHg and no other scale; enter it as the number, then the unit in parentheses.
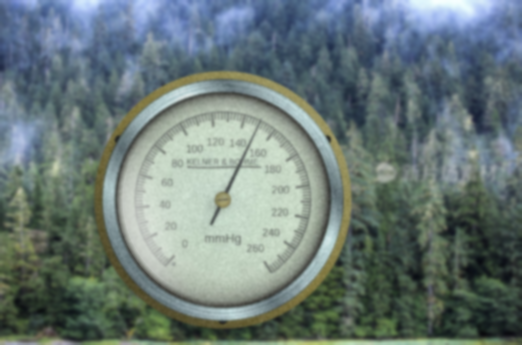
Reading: 150 (mmHg)
